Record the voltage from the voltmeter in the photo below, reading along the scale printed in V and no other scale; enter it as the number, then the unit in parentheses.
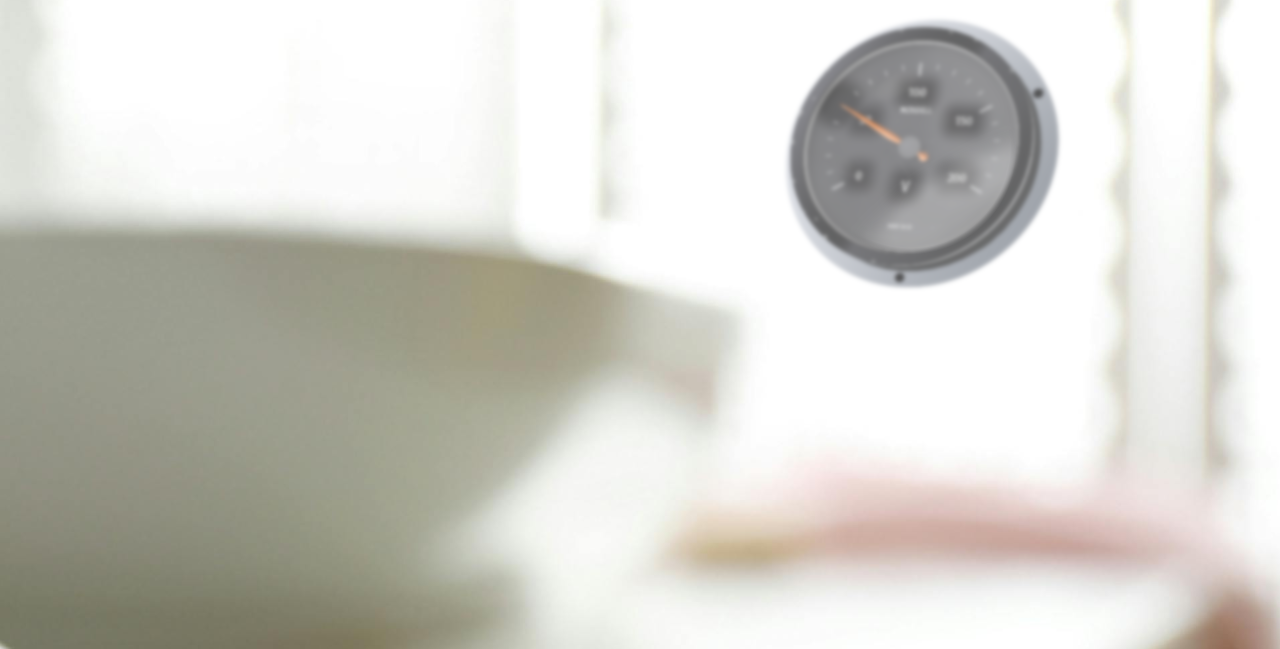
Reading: 50 (V)
